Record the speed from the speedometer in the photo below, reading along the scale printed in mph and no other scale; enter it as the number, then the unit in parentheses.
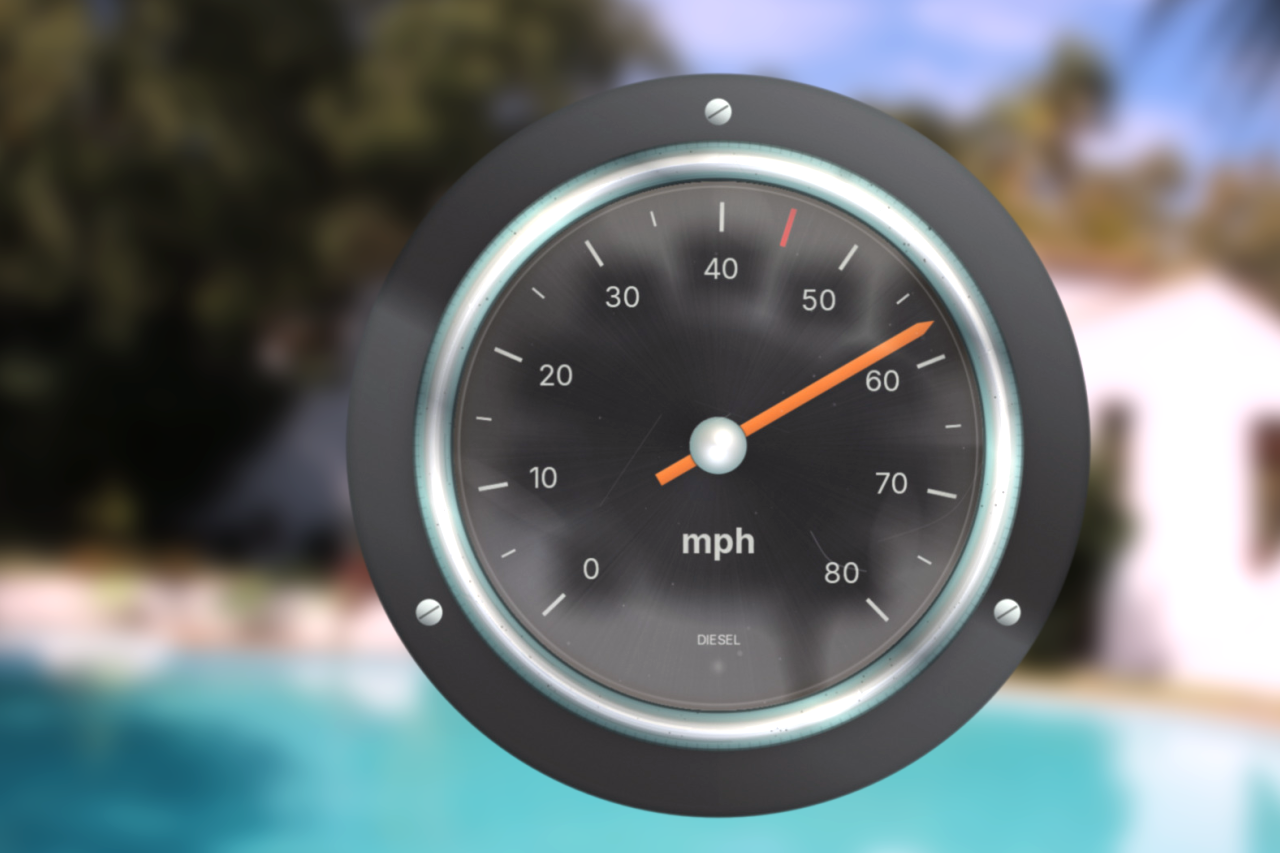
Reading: 57.5 (mph)
